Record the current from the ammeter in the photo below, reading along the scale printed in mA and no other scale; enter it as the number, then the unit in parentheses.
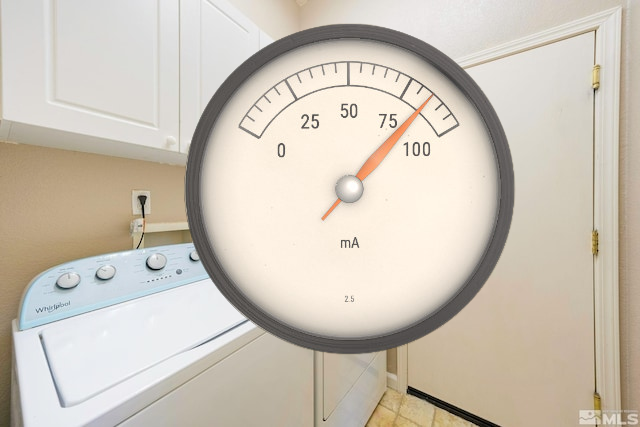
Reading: 85 (mA)
